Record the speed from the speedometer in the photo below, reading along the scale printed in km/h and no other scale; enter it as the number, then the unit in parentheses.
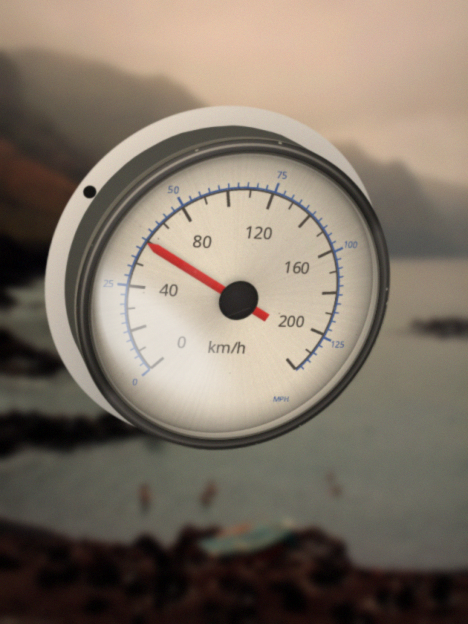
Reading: 60 (km/h)
